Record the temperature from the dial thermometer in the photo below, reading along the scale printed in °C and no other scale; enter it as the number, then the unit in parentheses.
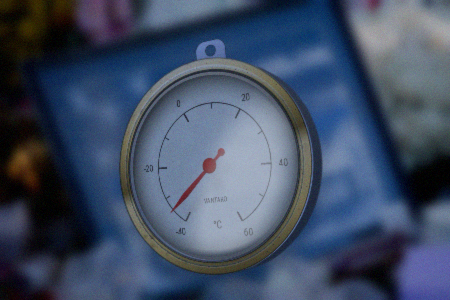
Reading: -35 (°C)
